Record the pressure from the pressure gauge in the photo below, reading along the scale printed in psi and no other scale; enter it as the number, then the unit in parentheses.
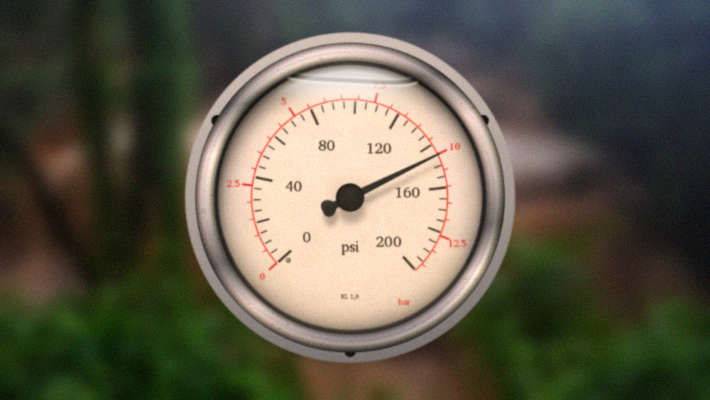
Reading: 145 (psi)
